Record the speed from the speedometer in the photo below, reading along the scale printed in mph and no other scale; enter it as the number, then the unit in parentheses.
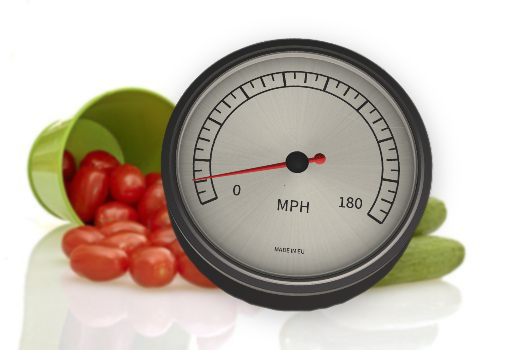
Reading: 10 (mph)
